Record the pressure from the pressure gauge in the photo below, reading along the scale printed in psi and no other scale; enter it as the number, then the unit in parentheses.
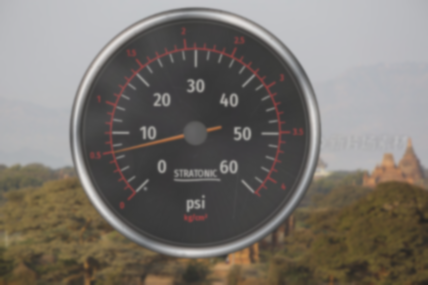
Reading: 7 (psi)
